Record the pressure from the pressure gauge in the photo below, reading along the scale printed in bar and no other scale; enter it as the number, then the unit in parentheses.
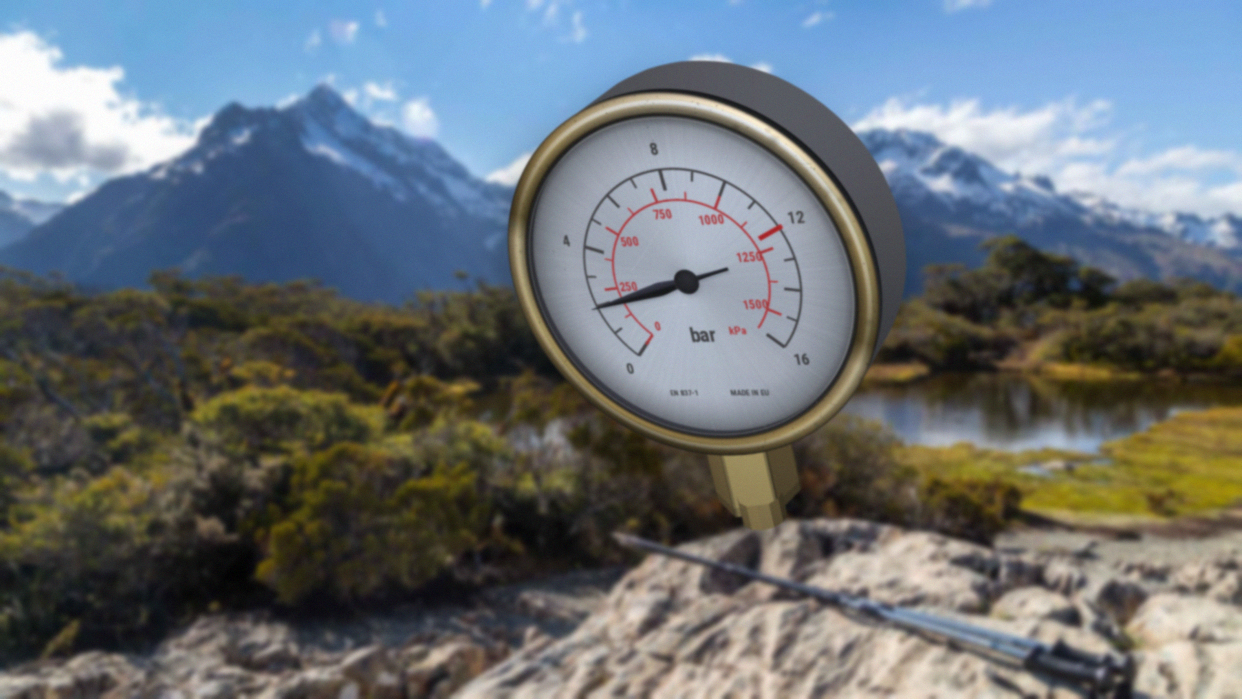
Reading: 2 (bar)
